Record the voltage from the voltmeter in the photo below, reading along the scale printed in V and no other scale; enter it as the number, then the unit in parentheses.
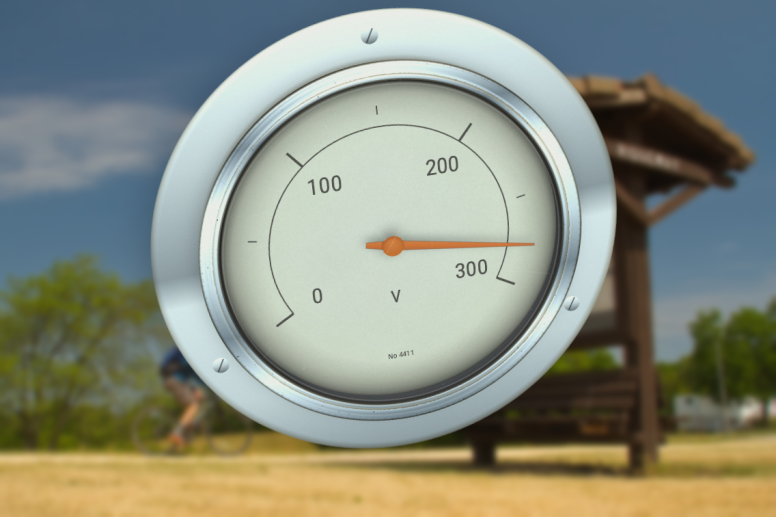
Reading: 275 (V)
